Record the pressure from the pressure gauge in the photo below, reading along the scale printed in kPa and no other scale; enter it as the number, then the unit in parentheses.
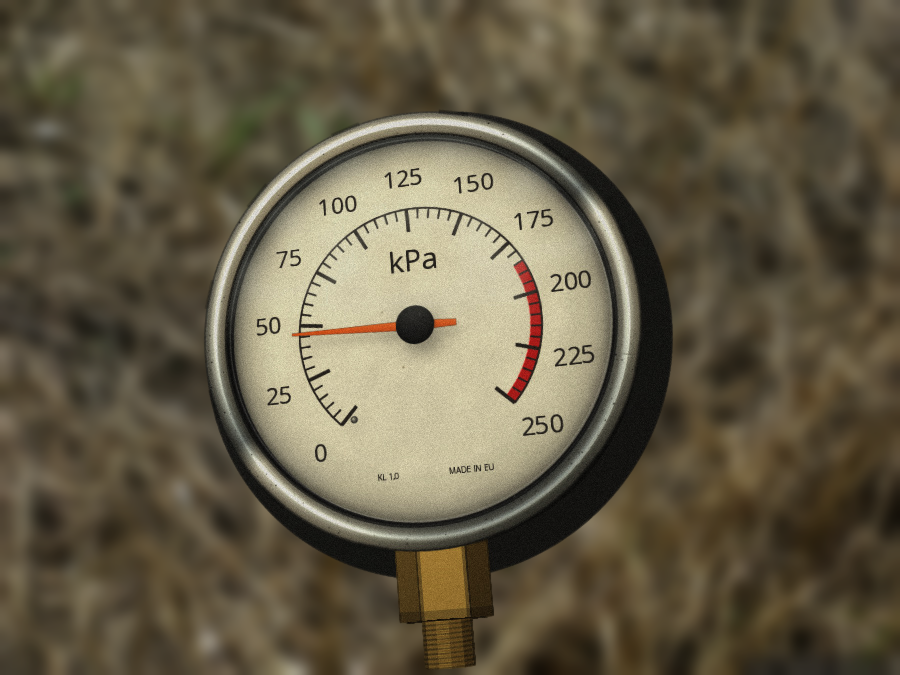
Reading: 45 (kPa)
